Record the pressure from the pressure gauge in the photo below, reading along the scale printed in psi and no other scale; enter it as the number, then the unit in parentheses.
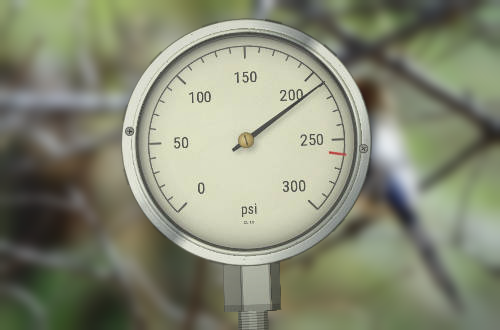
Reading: 210 (psi)
